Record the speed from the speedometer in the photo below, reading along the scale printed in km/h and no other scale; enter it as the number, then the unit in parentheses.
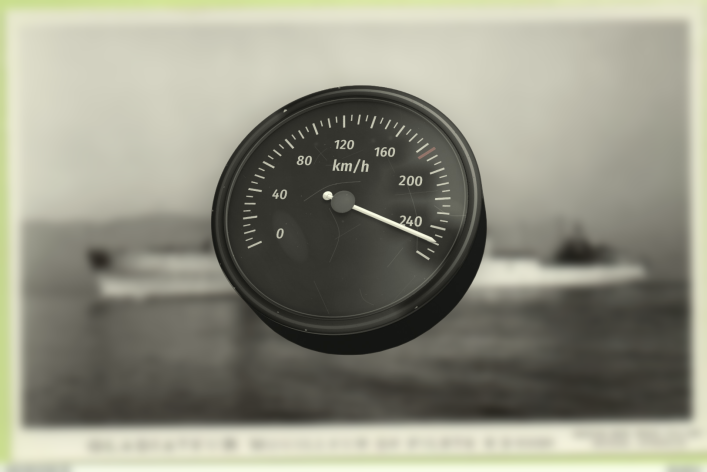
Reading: 250 (km/h)
